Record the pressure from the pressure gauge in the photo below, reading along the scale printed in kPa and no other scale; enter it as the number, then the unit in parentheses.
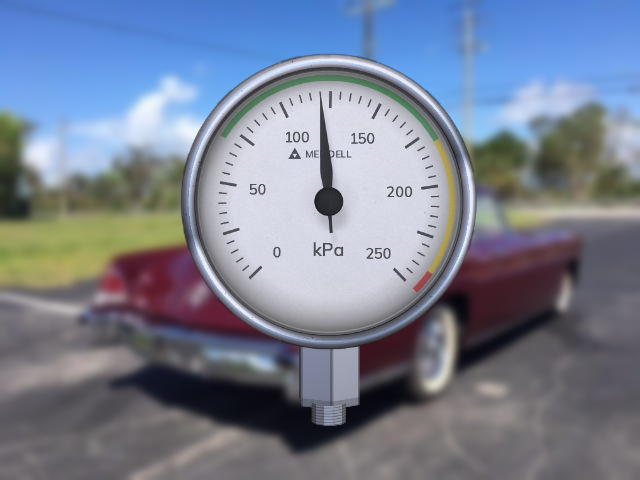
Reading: 120 (kPa)
